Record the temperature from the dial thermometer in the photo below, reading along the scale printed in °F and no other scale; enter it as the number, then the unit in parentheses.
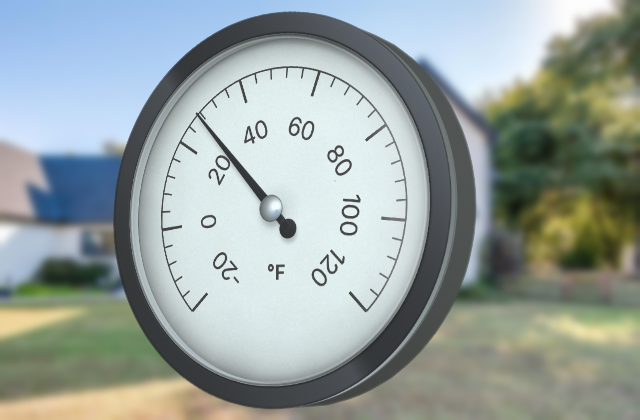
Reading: 28 (°F)
